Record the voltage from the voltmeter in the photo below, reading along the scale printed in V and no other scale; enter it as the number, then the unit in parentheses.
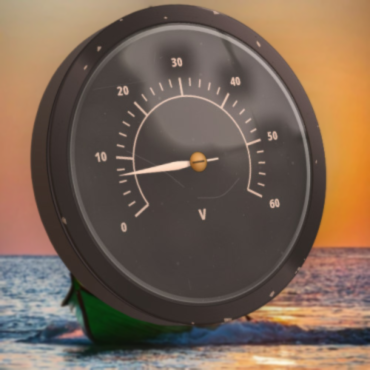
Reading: 7 (V)
